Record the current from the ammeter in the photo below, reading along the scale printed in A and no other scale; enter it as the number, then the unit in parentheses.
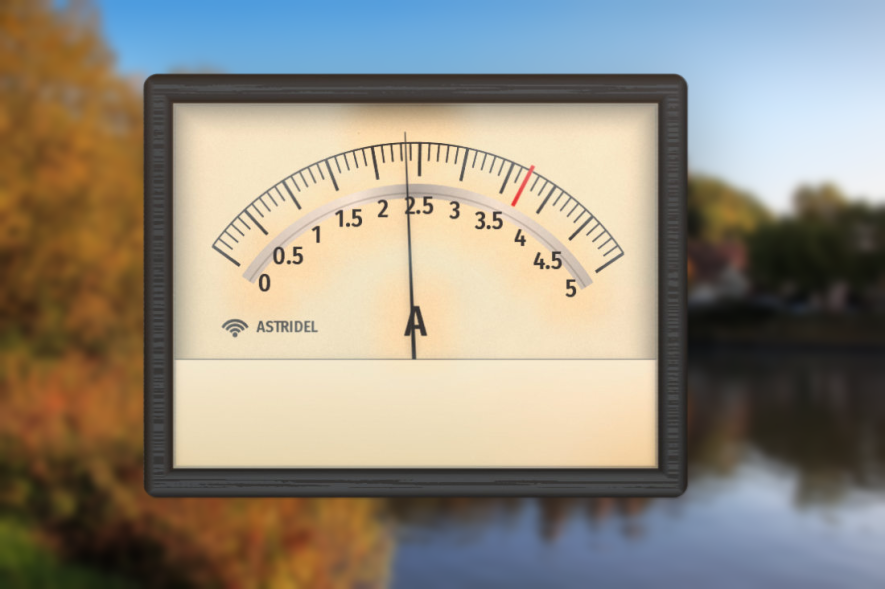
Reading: 2.35 (A)
